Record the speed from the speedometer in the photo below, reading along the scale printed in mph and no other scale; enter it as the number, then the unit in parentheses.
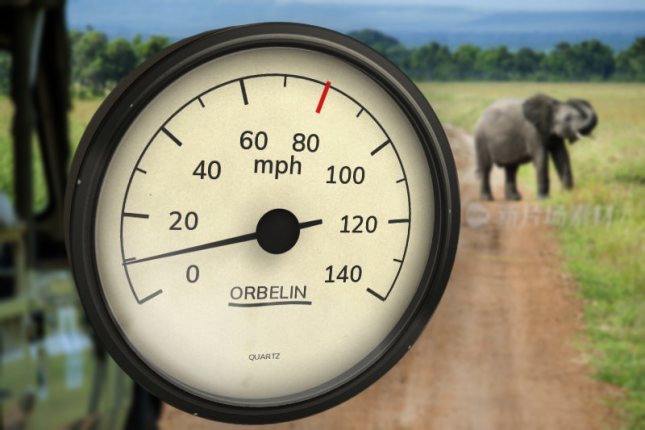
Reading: 10 (mph)
